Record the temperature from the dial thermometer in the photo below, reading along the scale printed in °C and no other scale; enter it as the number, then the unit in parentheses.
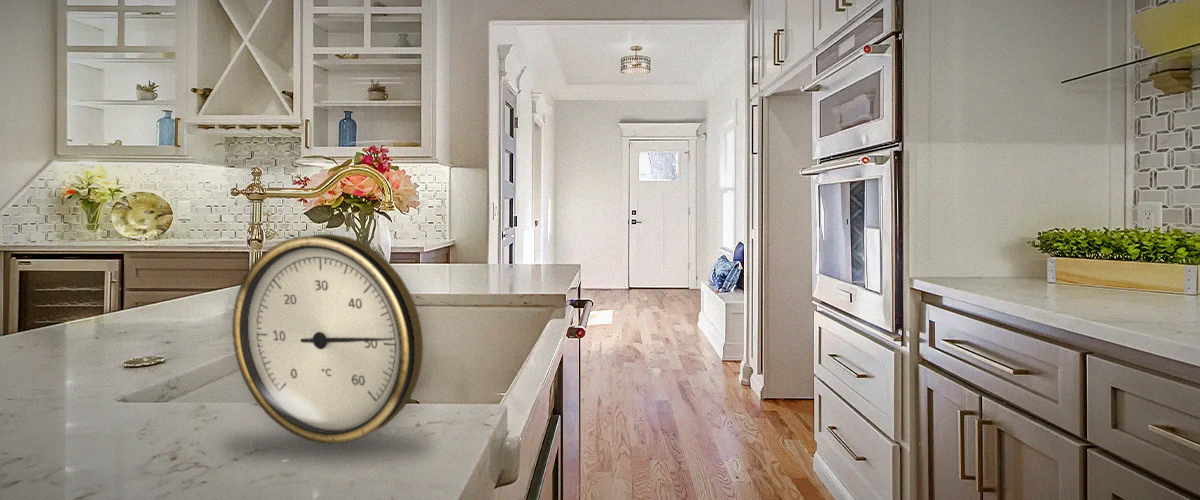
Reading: 49 (°C)
